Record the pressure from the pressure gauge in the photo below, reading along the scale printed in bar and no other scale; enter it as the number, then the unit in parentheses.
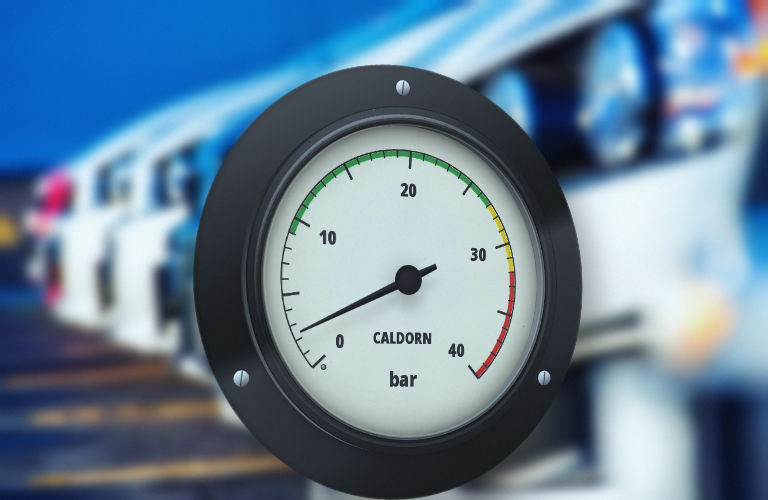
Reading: 2.5 (bar)
